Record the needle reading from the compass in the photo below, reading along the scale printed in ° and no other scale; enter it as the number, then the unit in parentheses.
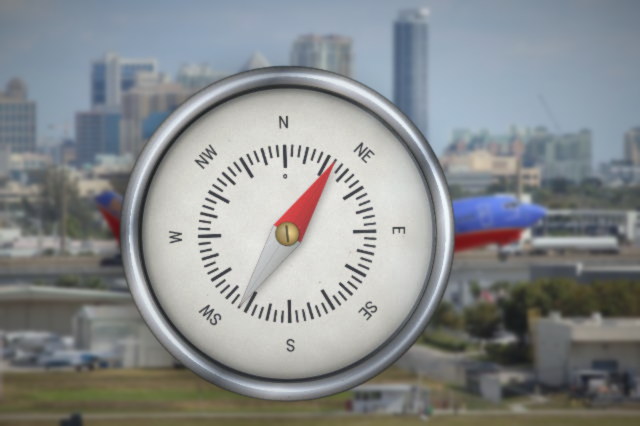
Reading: 35 (°)
